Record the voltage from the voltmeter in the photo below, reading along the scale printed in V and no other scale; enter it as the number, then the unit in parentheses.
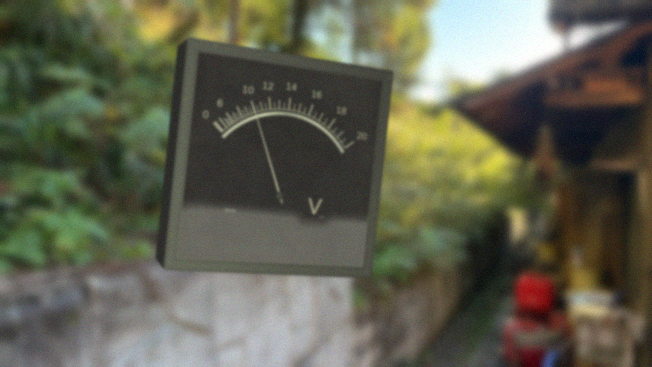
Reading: 10 (V)
